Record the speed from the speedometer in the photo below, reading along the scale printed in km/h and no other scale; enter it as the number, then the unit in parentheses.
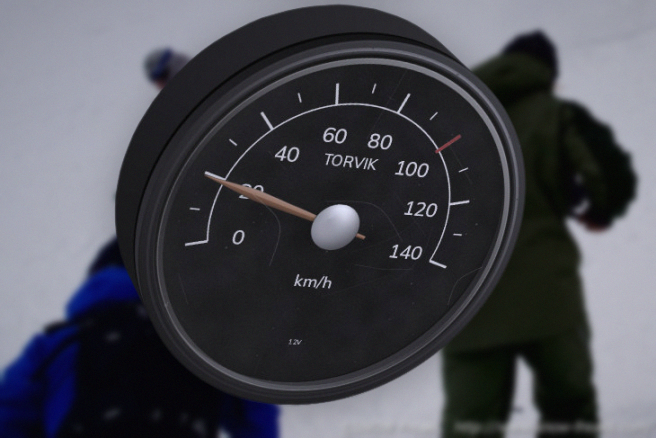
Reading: 20 (km/h)
